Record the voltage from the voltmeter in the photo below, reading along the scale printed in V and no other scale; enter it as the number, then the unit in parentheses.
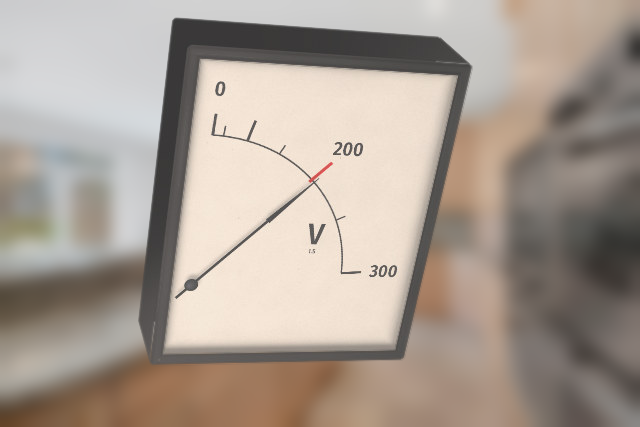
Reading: 200 (V)
